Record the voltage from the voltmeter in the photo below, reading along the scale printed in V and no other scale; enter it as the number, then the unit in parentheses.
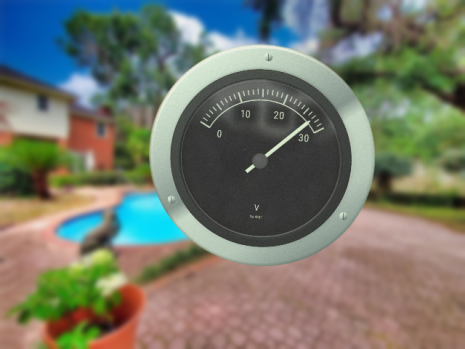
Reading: 27 (V)
